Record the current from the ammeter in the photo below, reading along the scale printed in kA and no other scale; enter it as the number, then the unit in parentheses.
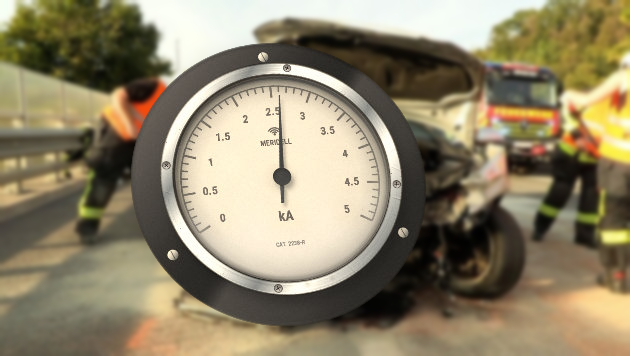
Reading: 2.6 (kA)
